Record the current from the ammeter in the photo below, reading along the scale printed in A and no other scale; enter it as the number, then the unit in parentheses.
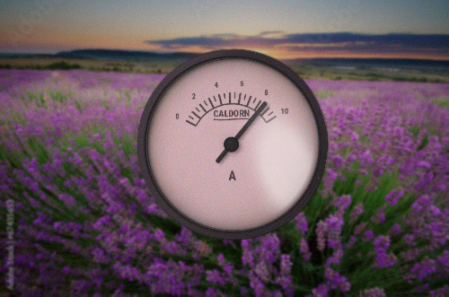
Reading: 8.5 (A)
